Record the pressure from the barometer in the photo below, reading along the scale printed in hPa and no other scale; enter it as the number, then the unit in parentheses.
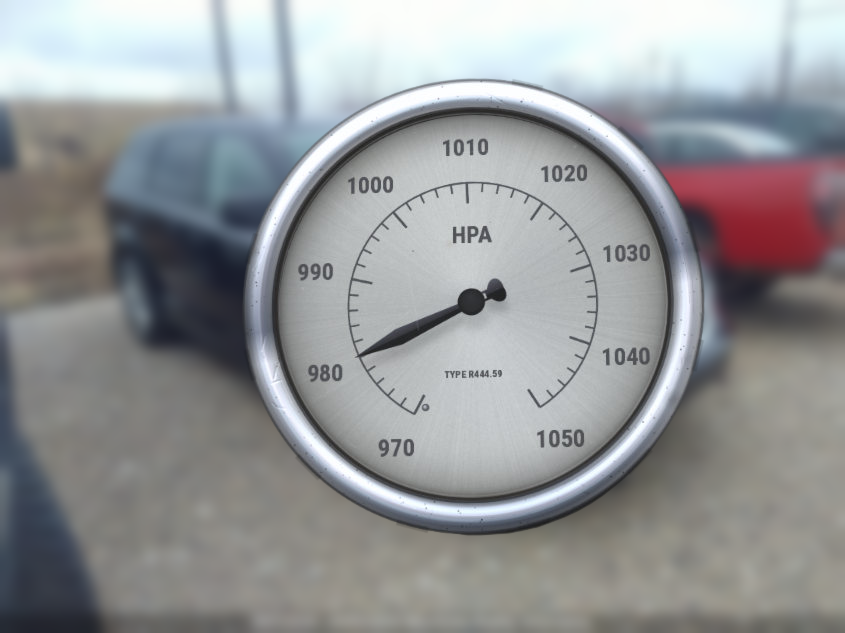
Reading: 980 (hPa)
